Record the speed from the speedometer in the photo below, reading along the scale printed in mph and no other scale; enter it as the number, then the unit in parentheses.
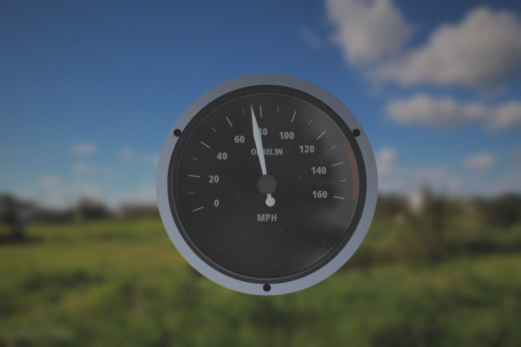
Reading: 75 (mph)
